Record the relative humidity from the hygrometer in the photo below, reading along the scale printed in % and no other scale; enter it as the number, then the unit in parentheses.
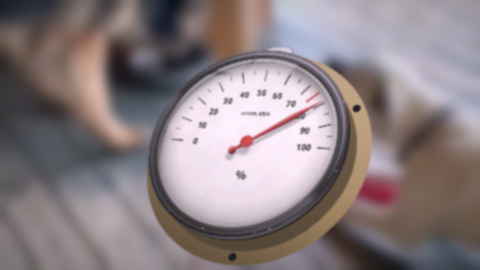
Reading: 80 (%)
